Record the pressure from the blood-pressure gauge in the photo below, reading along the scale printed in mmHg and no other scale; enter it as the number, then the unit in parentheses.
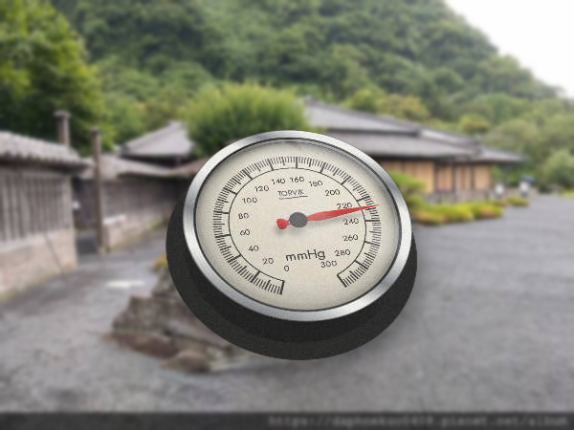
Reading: 230 (mmHg)
